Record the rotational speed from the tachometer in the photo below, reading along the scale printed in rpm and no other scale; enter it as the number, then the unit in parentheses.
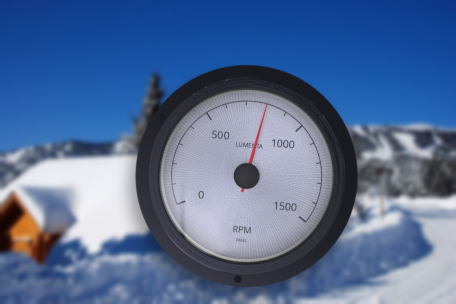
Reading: 800 (rpm)
